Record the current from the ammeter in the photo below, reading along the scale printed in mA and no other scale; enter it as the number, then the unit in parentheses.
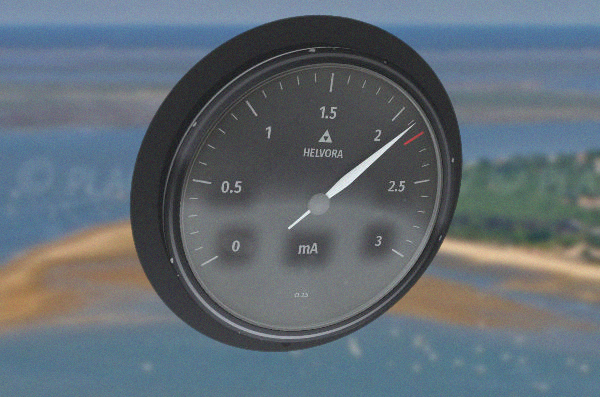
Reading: 2.1 (mA)
